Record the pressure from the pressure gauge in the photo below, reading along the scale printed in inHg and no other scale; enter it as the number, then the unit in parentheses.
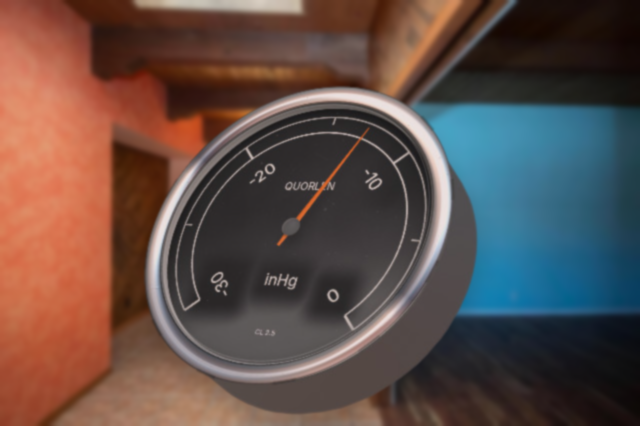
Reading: -12.5 (inHg)
